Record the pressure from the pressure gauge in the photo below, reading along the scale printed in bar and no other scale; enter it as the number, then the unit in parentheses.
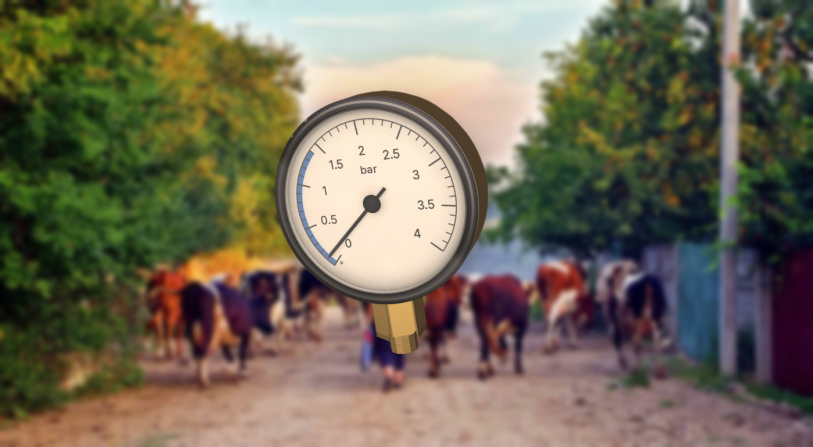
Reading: 0.1 (bar)
